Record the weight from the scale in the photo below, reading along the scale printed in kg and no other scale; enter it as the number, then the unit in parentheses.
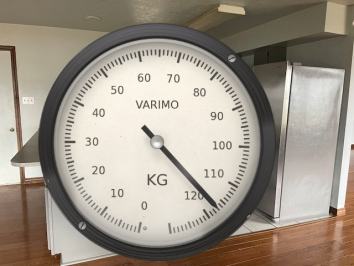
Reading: 117 (kg)
